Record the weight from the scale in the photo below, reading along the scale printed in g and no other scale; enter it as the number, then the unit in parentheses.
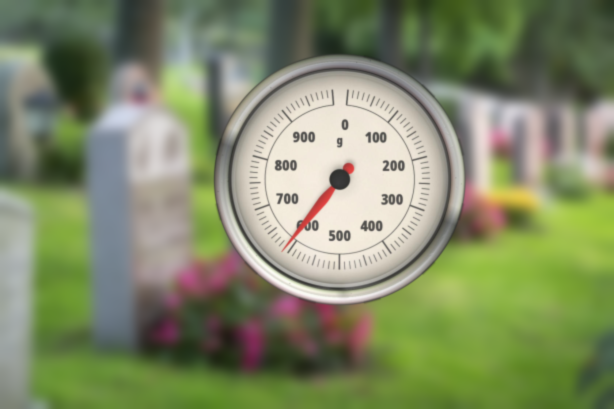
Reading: 610 (g)
